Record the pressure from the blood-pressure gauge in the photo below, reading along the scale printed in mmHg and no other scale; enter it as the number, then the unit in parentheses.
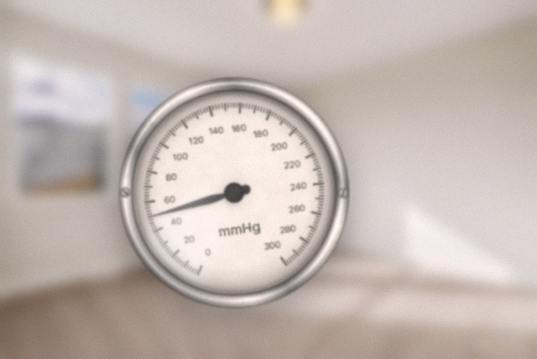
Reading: 50 (mmHg)
